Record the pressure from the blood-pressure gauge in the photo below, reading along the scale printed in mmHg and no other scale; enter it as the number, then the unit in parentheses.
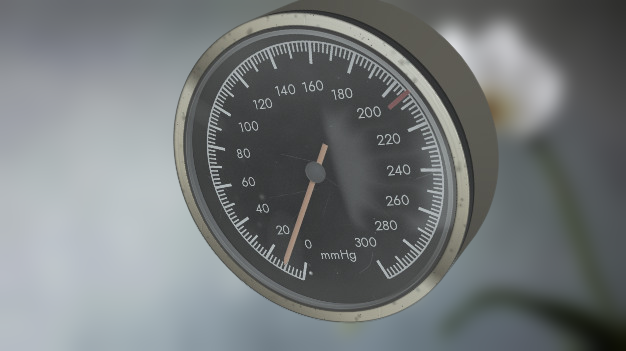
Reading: 10 (mmHg)
